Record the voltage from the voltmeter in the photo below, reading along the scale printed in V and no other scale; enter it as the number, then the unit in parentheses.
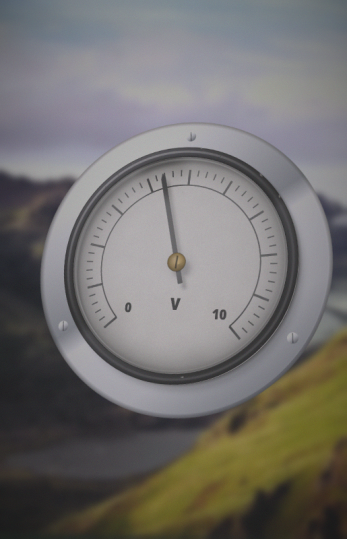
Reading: 4.4 (V)
